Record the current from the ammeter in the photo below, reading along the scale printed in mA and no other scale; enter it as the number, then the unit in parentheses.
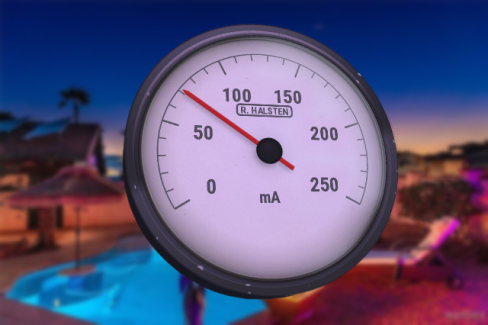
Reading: 70 (mA)
